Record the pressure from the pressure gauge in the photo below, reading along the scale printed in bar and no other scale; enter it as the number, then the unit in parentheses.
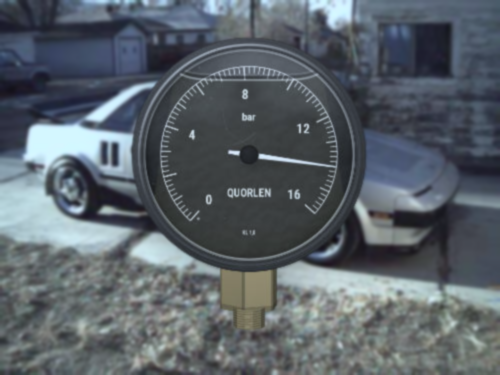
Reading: 14 (bar)
